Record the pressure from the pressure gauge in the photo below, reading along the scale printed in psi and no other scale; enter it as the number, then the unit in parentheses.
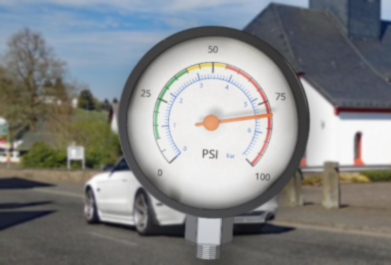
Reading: 80 (psi)
